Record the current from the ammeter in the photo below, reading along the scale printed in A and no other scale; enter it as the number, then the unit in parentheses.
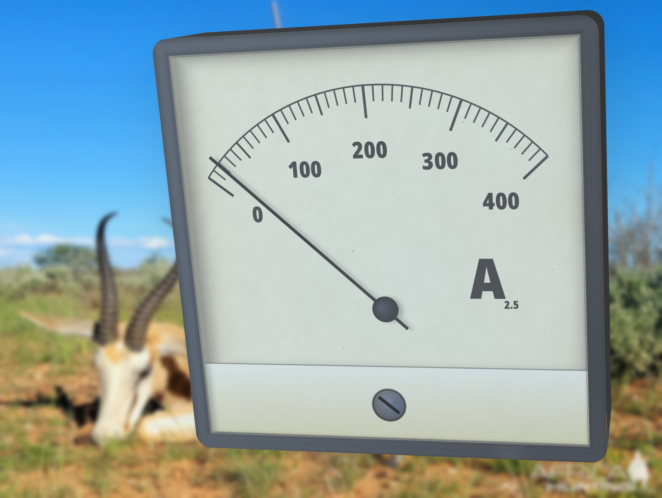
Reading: 20 (A)
